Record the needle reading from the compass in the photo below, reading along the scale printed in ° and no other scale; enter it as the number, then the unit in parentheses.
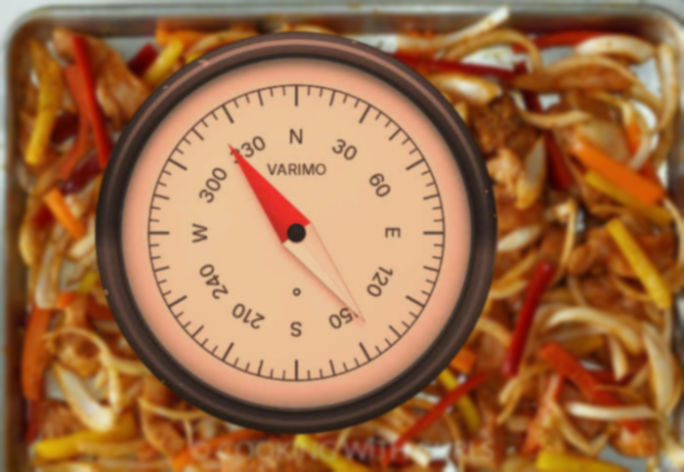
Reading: 322.5 (°)
